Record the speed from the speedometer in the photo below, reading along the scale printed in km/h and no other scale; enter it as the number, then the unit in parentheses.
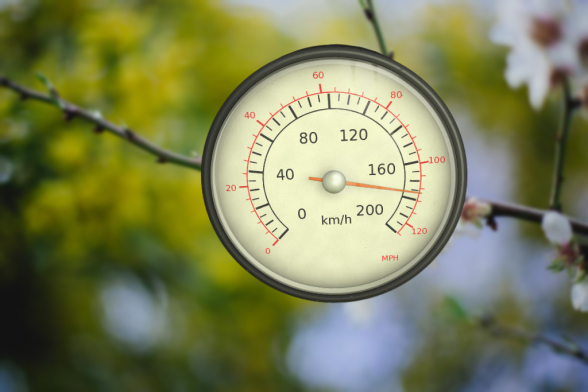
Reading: 175 (km/h)
